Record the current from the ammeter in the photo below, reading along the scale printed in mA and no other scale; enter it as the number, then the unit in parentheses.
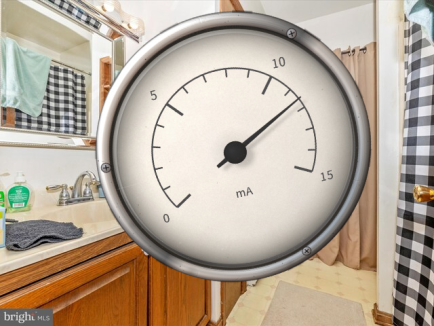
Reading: 11.5 (mA)
